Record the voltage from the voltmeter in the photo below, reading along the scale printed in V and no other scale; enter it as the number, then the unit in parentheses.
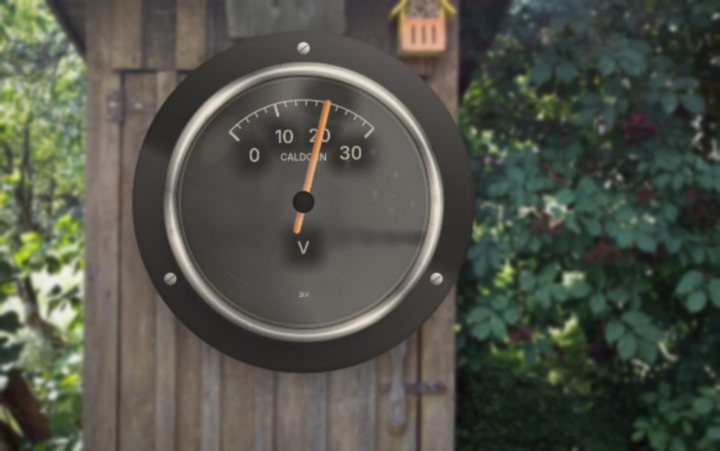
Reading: 20 (V)
